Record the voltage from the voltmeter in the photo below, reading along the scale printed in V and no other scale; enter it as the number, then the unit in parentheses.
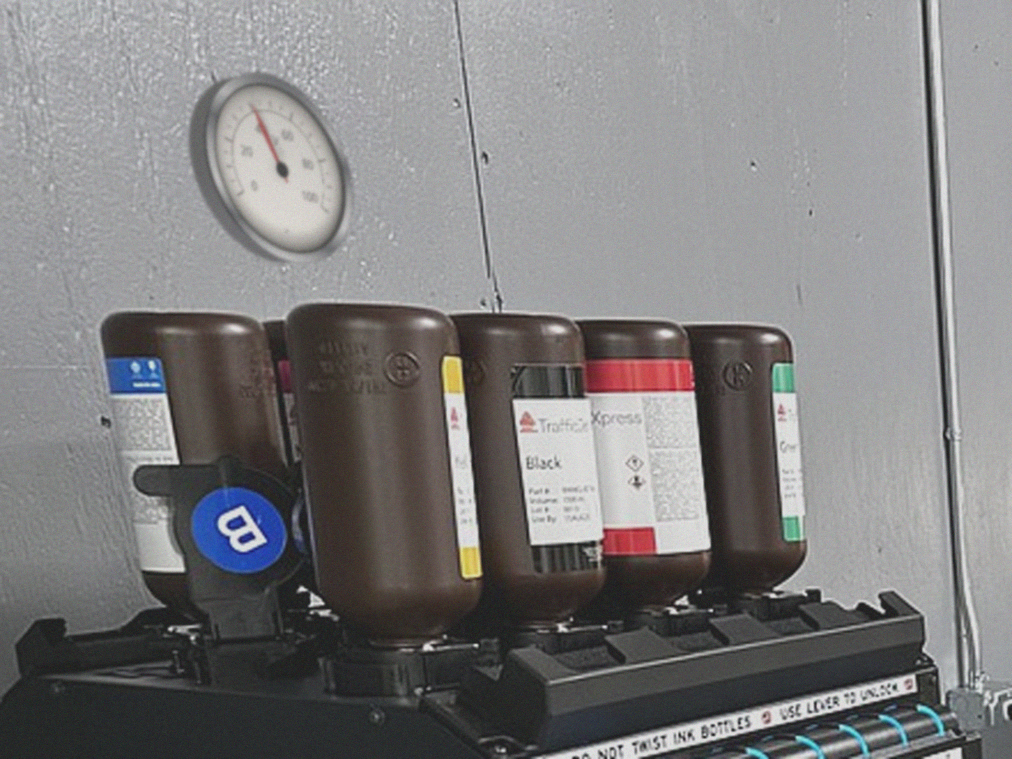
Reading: 40 (V)
